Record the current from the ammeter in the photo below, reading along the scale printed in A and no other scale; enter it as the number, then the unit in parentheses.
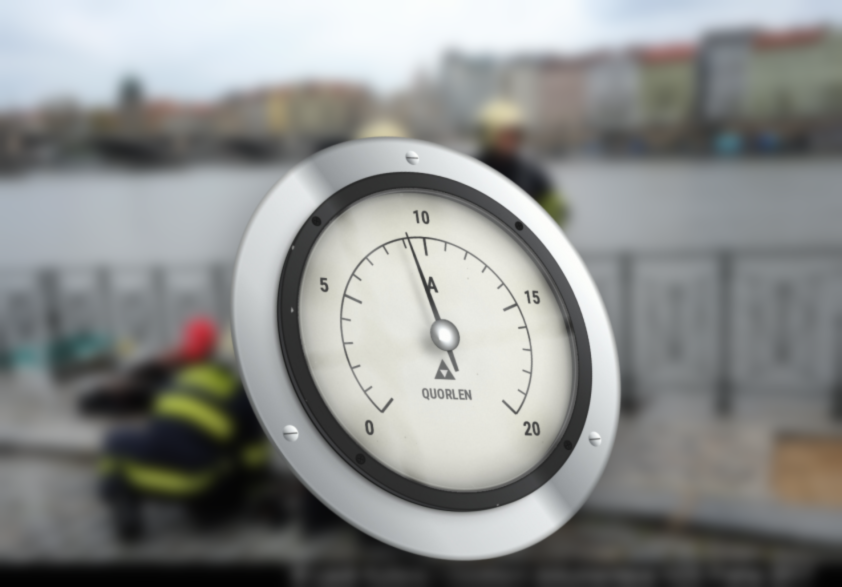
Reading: 9 (A)
